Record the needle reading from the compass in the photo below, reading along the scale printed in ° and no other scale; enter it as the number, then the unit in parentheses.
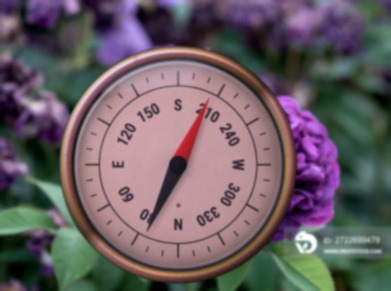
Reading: 205 (°)
